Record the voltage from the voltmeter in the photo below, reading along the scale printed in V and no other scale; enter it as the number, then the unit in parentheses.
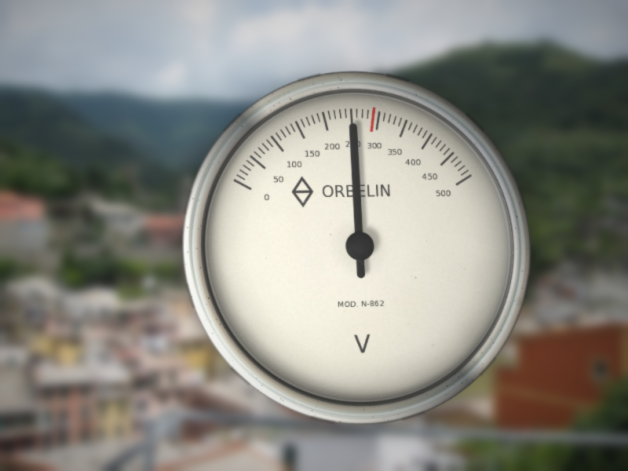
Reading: 250 (V)
